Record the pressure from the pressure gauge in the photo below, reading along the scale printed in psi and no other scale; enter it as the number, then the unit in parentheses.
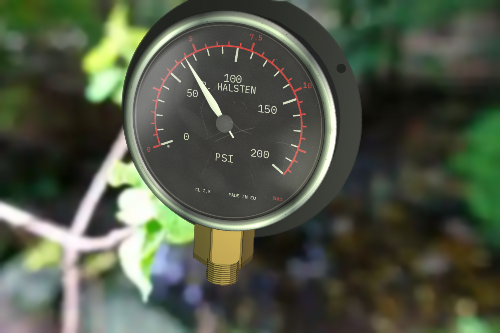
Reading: 65 (psi)
